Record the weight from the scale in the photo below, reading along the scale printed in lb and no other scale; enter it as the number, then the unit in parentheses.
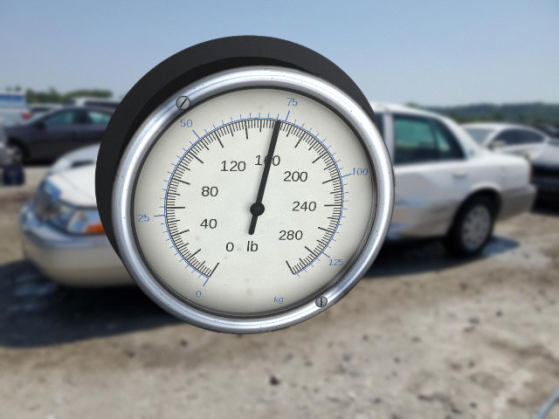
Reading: 160 (lb)
